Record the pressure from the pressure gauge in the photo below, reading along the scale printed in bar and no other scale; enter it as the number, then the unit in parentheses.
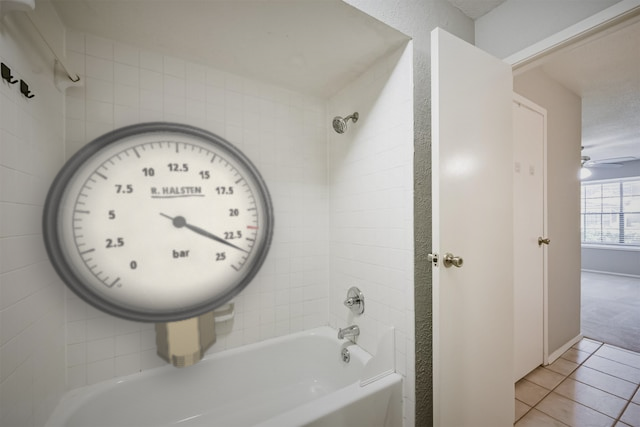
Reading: 23.5 (bar)
